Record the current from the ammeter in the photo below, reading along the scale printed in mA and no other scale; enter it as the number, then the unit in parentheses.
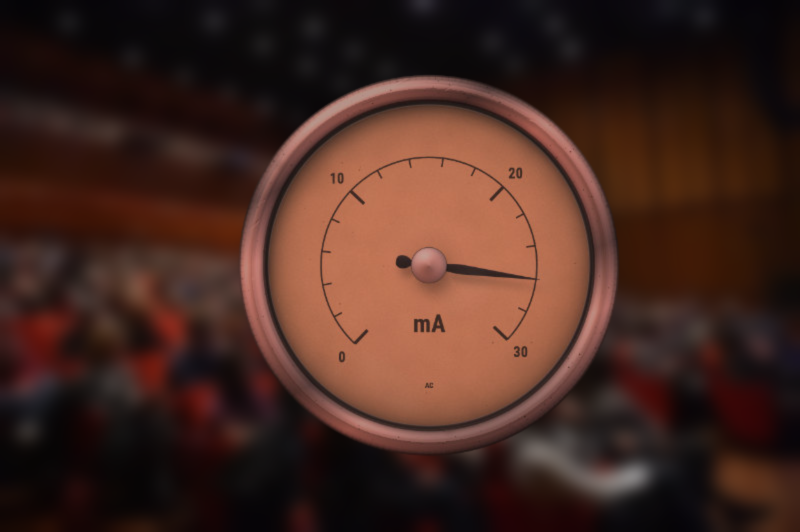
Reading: 26 (mA)
